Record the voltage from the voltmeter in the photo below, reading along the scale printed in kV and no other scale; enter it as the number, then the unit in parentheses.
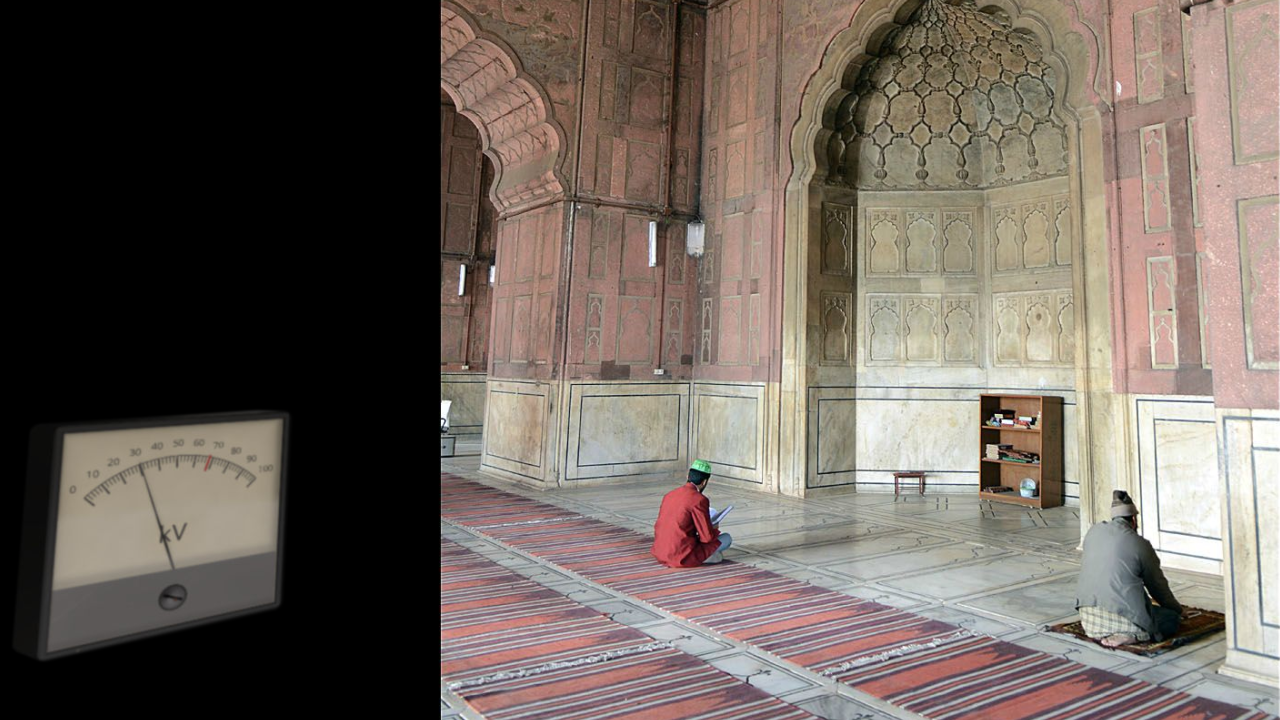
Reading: 30 (kV)
